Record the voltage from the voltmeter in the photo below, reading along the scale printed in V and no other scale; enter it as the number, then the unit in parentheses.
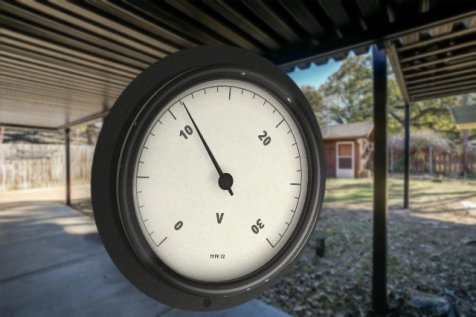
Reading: 11 (V)
